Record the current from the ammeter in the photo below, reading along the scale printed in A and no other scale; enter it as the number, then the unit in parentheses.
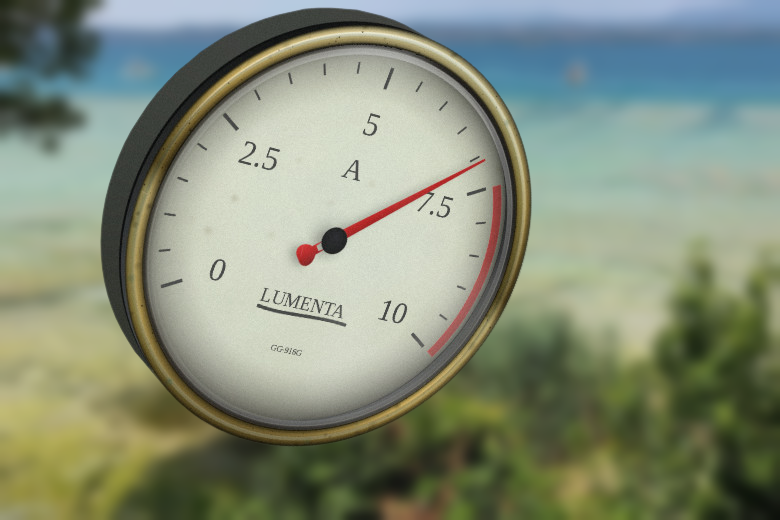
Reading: 7 (A)
